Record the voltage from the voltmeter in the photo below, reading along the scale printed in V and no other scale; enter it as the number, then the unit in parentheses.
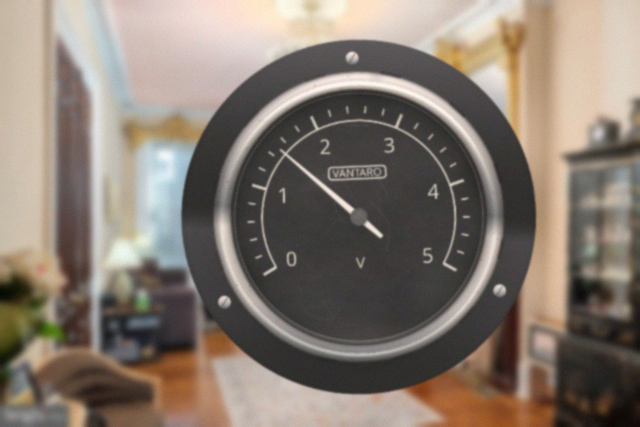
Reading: 1.5 (V)
